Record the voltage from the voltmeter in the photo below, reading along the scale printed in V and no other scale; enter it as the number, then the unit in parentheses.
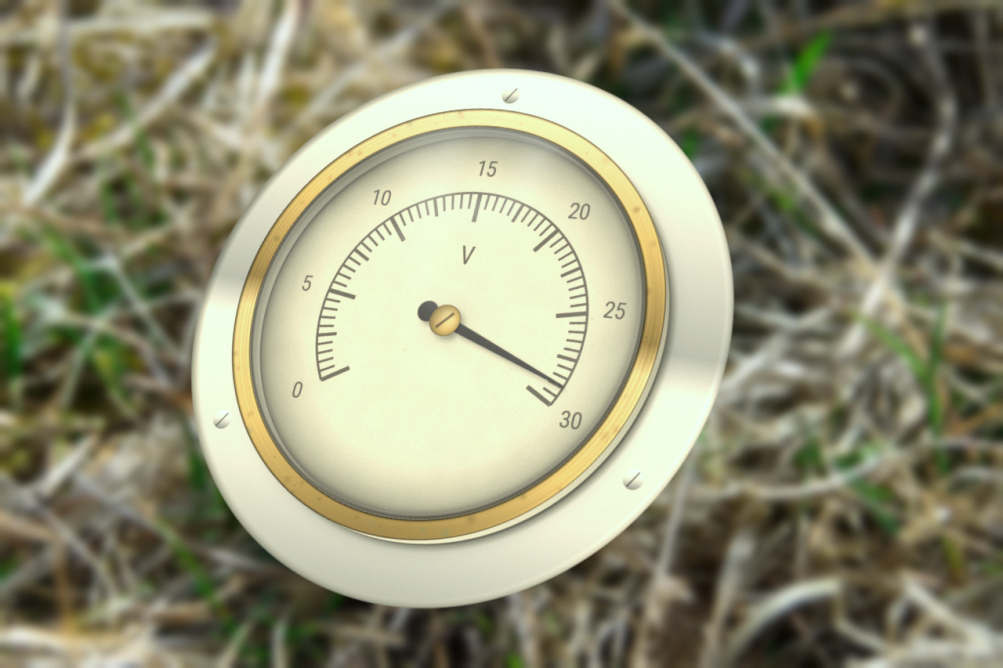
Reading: 29 (V)
